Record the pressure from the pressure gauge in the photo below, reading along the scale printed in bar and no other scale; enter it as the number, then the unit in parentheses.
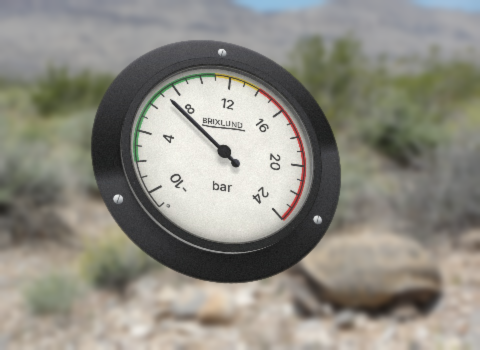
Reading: 7 (bar)
